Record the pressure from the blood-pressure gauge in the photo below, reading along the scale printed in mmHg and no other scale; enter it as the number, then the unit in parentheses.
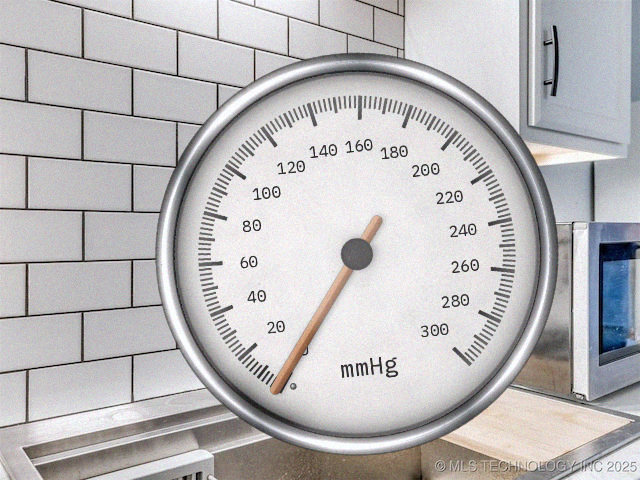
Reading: 2 (mmHg)
